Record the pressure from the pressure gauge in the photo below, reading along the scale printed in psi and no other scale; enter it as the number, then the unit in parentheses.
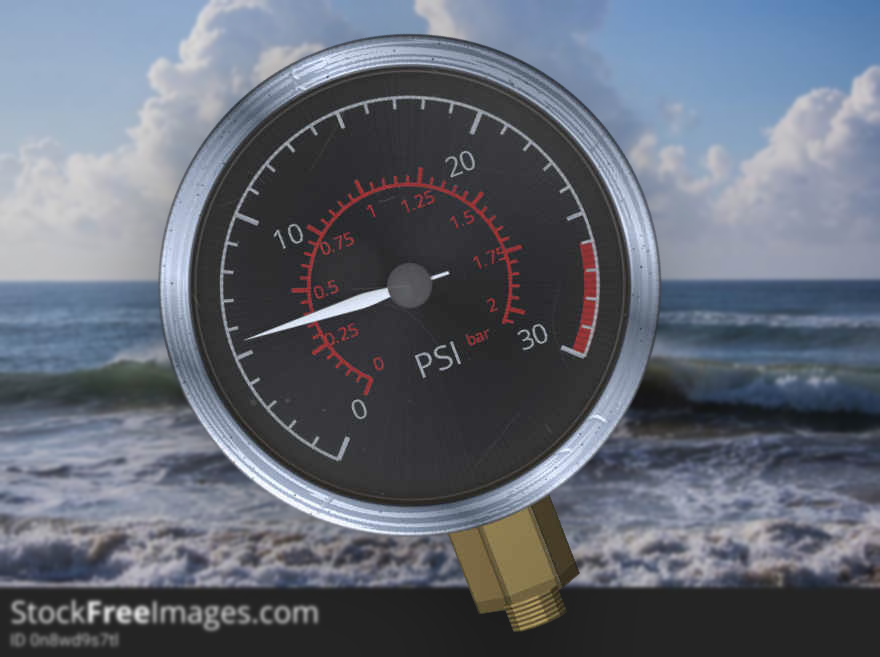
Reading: 5.5 (psi)
